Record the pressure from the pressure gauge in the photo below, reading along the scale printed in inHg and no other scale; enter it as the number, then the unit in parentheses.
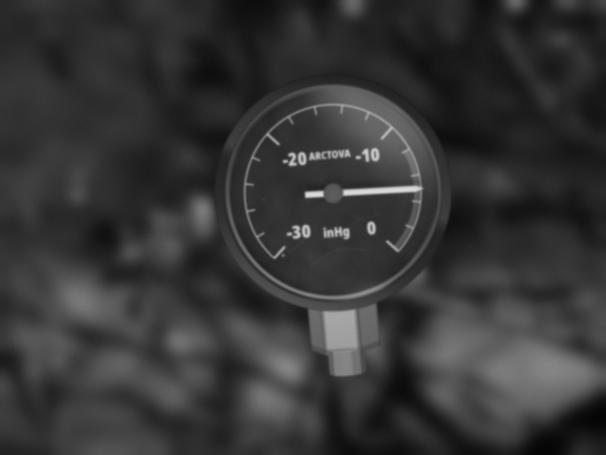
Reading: -5 (inHg)
